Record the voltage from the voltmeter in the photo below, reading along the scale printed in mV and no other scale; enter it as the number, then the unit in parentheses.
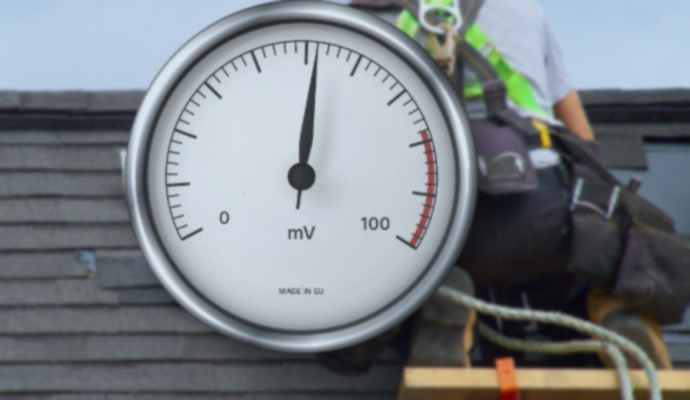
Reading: 52 (mV)
